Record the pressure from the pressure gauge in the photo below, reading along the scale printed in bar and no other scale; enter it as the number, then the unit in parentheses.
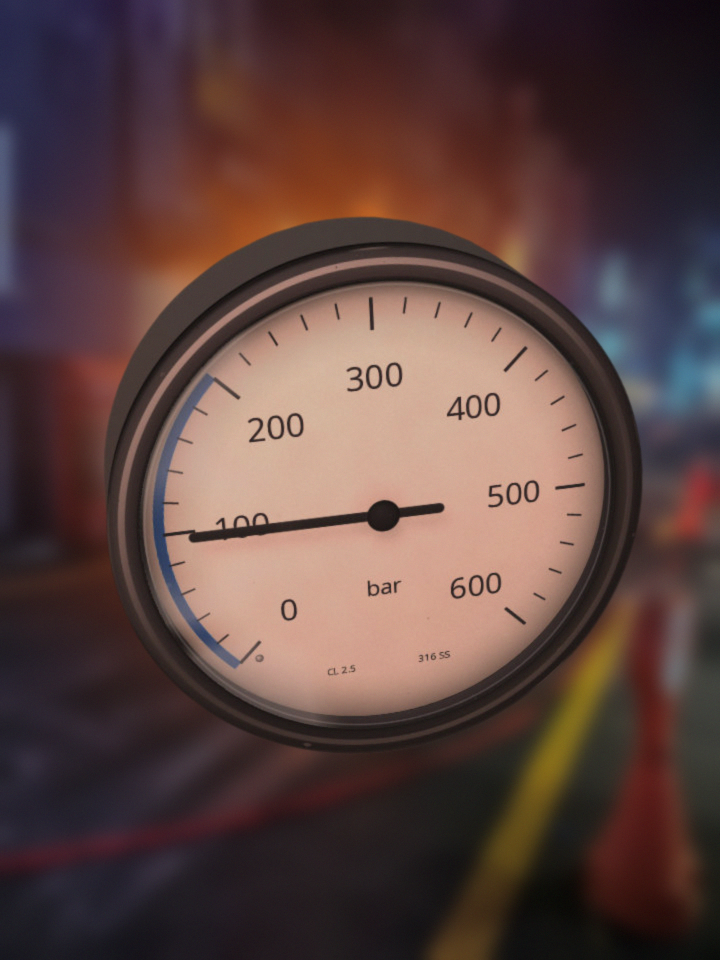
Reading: 100 (bar)
